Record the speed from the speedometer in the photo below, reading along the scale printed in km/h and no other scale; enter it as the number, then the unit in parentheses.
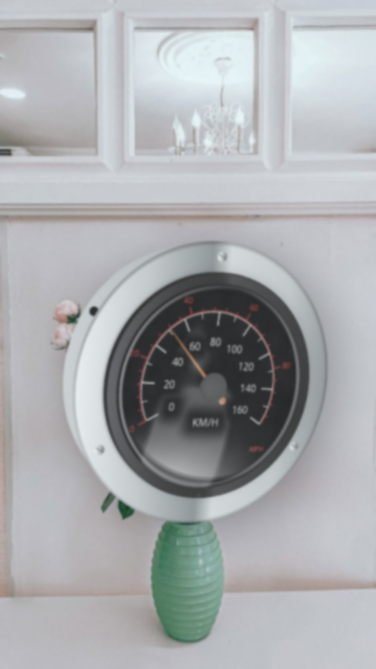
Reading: 50 (km/h)
